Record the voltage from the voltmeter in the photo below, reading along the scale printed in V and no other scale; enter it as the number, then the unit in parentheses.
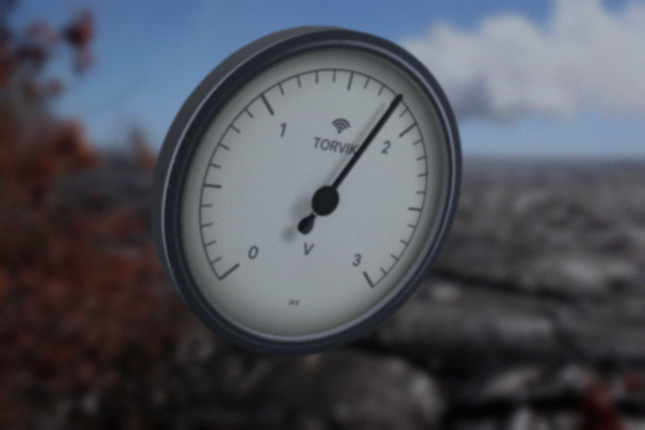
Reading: 1.8 (V)
